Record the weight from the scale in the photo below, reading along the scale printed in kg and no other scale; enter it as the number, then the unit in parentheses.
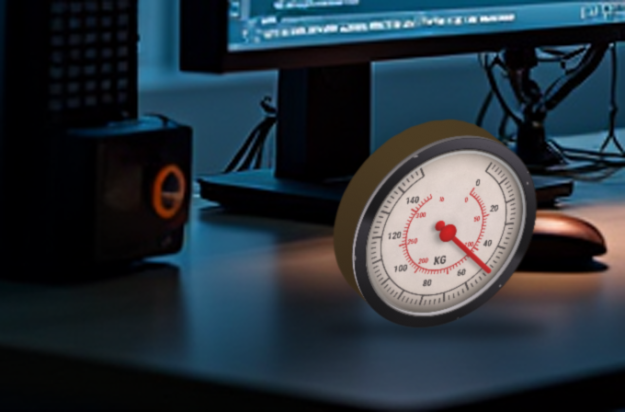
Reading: 50 (kg)
